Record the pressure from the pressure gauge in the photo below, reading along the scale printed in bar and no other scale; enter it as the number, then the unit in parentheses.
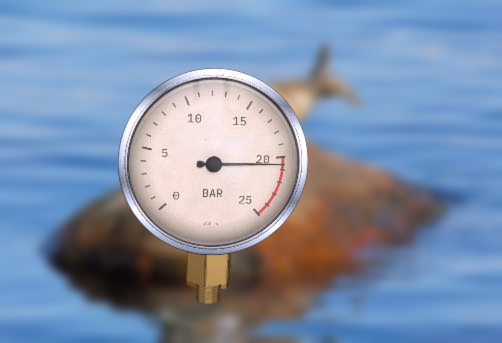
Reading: 20.5 (bar)
